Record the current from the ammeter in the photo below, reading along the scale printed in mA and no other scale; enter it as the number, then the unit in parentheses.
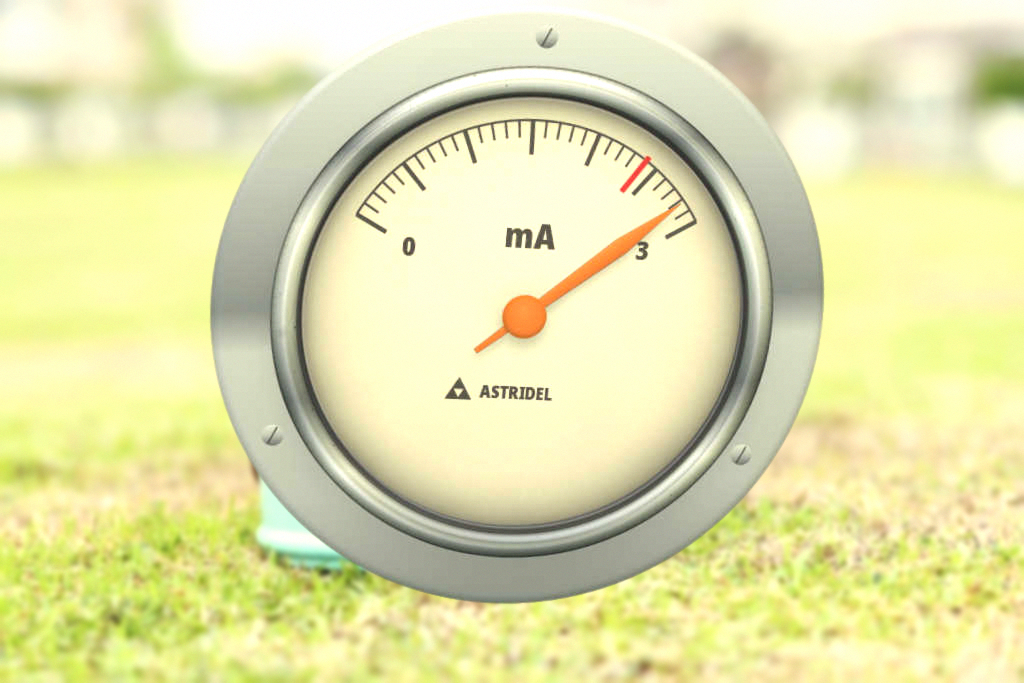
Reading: 2.8 (mA)
